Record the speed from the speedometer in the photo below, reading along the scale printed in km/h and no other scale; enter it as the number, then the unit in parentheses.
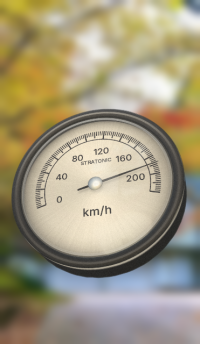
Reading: 190 (km/h)
